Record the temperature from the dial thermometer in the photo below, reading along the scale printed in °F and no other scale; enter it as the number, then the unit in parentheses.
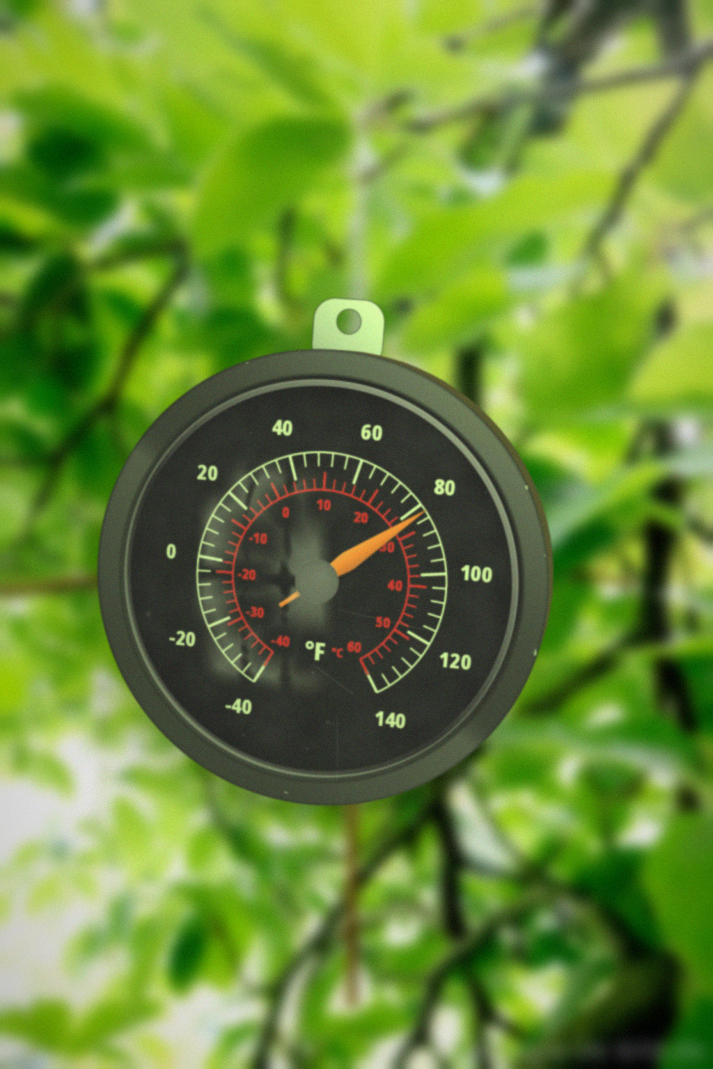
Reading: 82 (°F)
